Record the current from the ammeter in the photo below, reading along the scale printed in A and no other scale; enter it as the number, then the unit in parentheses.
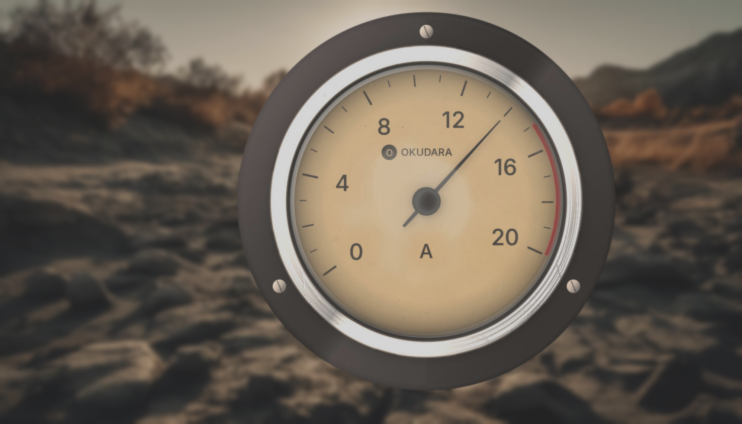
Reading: 14 (A)
